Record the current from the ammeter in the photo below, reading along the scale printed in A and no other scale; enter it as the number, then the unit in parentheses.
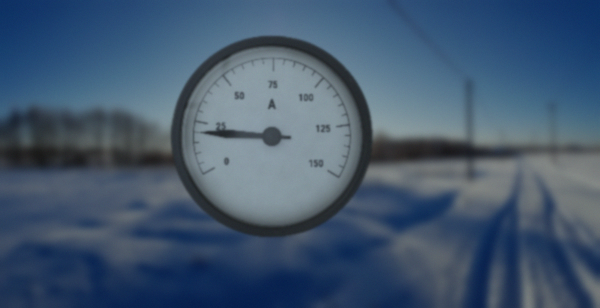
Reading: 20 (A)
